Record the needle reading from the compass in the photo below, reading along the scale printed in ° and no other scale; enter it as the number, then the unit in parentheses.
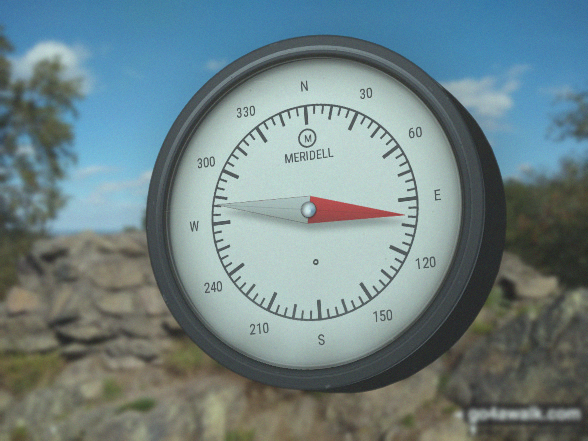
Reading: 100 (°)
